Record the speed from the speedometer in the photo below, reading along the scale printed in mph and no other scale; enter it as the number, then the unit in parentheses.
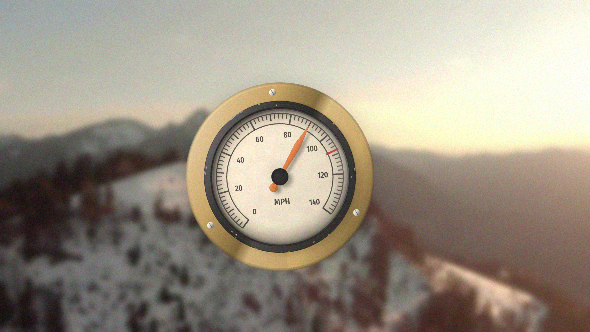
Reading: 90 (mph)
